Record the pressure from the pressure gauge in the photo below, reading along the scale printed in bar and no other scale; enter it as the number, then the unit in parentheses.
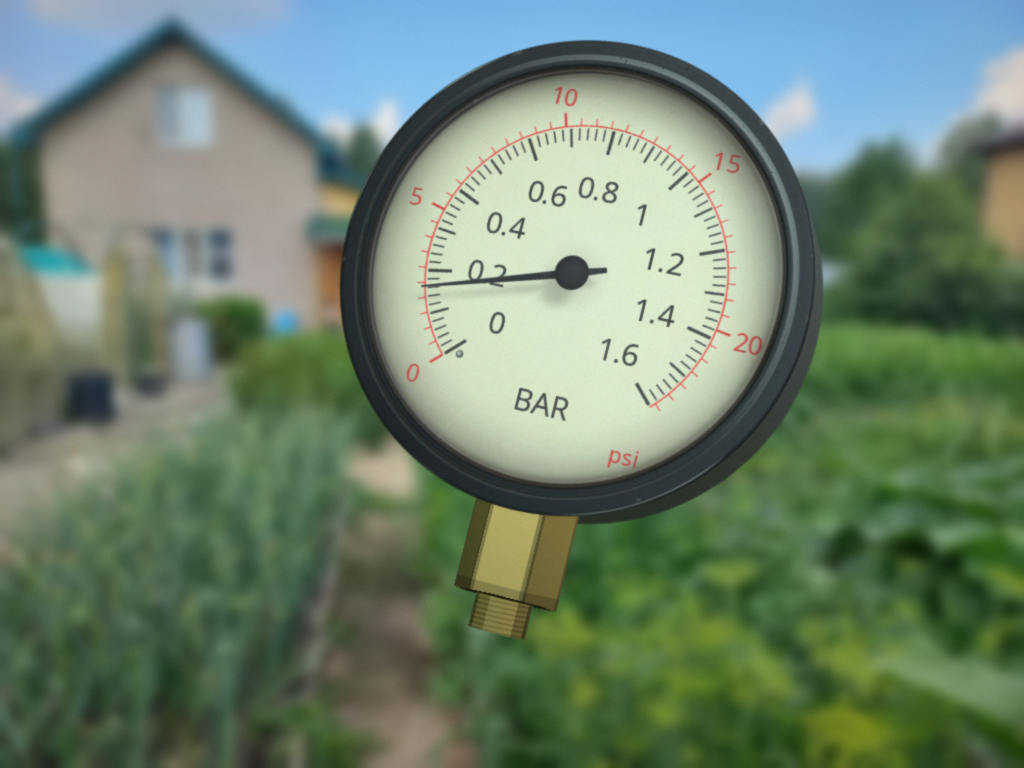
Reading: 0.16 (bar)
